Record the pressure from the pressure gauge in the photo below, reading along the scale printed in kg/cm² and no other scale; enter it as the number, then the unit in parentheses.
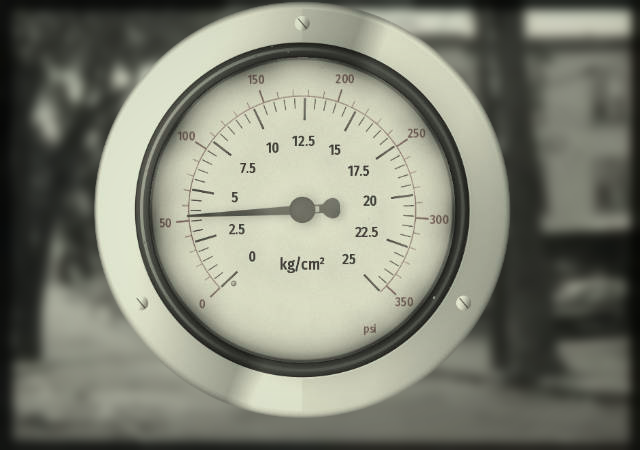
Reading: 3.75 (kg/cm²)
